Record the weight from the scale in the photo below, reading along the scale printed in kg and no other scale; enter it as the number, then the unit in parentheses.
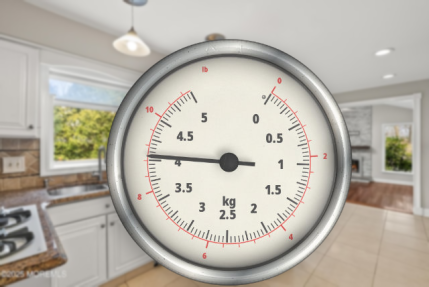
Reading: 4.05 (kg)
